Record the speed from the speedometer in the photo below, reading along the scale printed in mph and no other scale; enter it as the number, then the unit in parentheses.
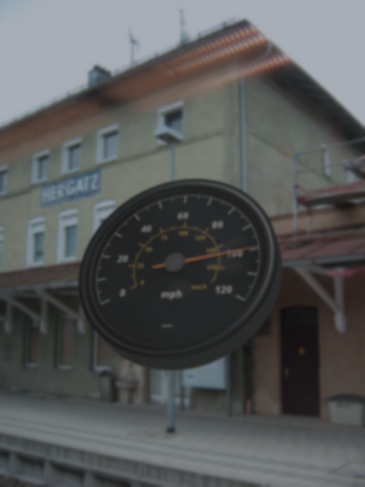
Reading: 100 (mph)
